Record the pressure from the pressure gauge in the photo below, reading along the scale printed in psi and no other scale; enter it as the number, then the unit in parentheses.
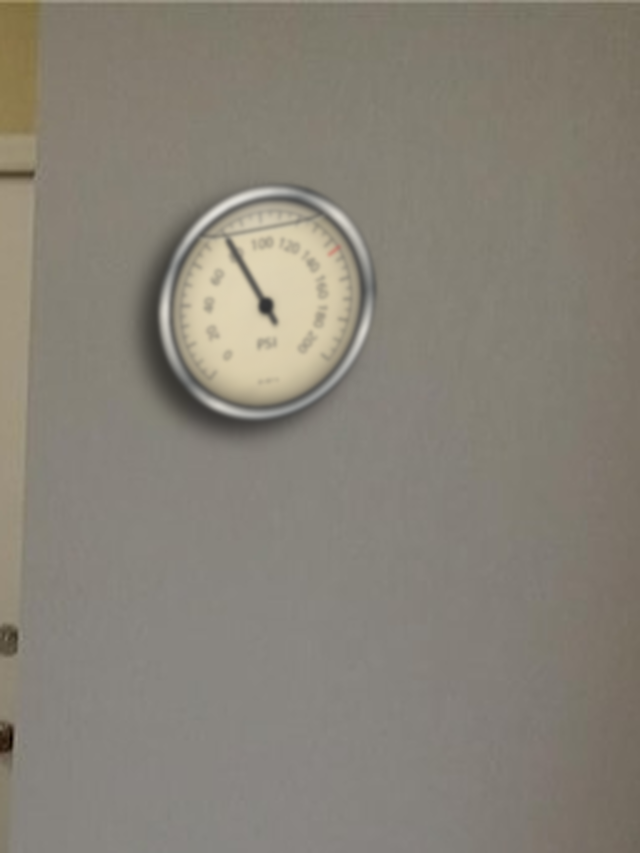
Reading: 80 (psi)
